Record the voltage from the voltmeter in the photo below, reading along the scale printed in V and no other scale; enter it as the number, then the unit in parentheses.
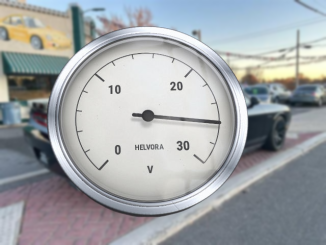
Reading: 26 (V)
